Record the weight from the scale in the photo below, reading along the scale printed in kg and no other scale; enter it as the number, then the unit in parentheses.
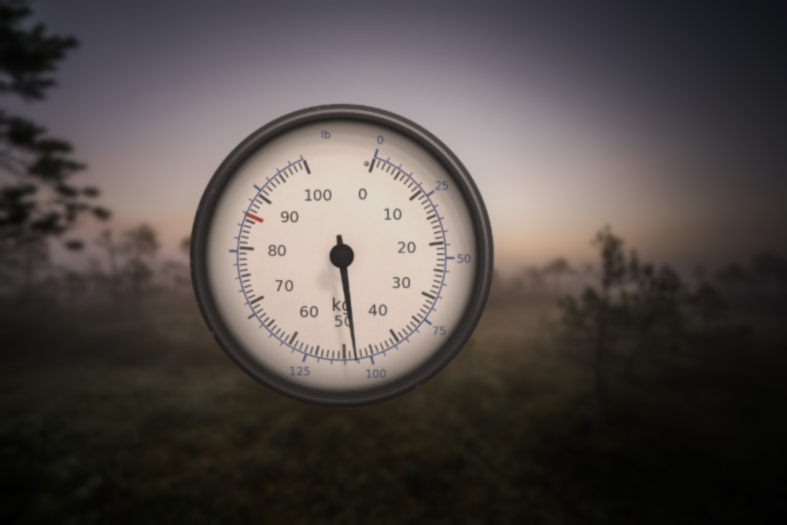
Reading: 48 (kg)
